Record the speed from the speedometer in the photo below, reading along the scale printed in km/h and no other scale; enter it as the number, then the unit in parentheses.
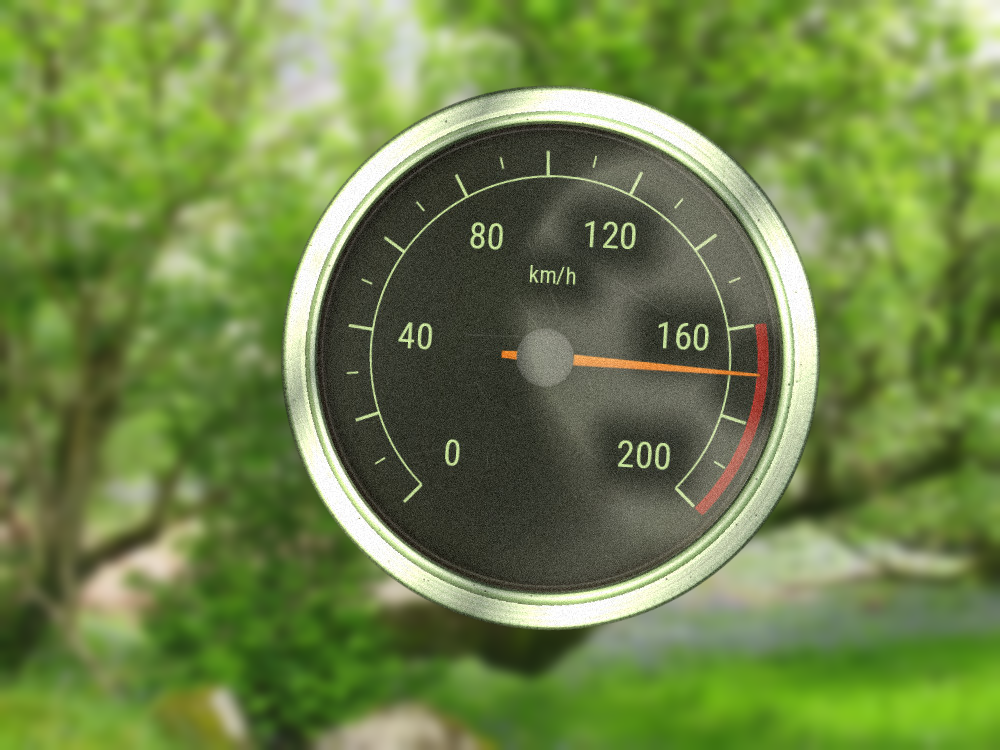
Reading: 170 (km/h)
